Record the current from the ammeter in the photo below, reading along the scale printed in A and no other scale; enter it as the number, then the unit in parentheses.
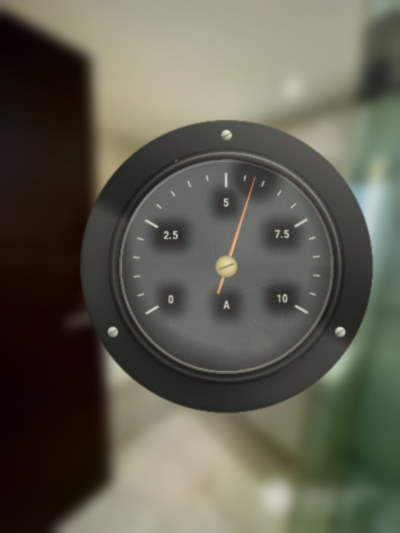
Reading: 5.75 (A)
